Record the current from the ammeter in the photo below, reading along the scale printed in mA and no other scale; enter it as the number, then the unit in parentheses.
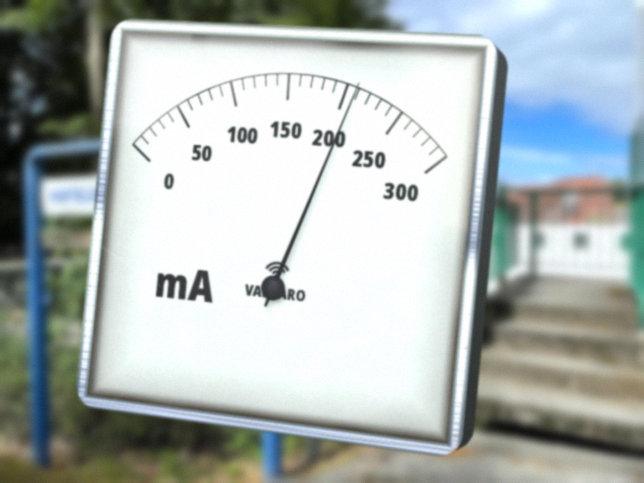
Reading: 210 (mA)
